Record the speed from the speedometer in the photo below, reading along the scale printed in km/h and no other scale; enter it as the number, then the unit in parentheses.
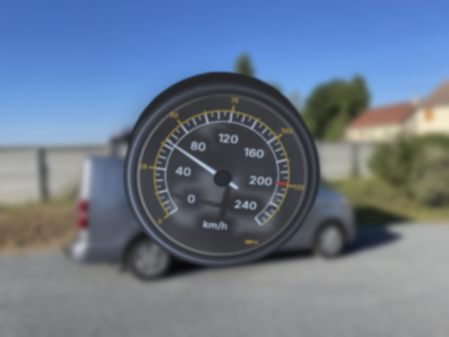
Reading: 65 (km/h)
